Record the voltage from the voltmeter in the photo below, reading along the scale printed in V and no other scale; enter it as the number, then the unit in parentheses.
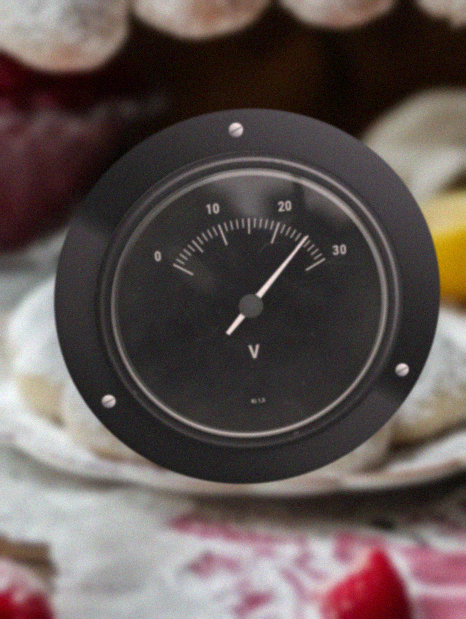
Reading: 25 (V)
